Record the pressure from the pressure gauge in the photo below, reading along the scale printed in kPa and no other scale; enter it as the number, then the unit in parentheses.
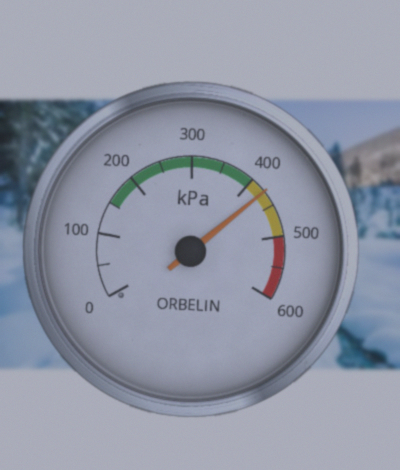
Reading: 425 (kPa)
